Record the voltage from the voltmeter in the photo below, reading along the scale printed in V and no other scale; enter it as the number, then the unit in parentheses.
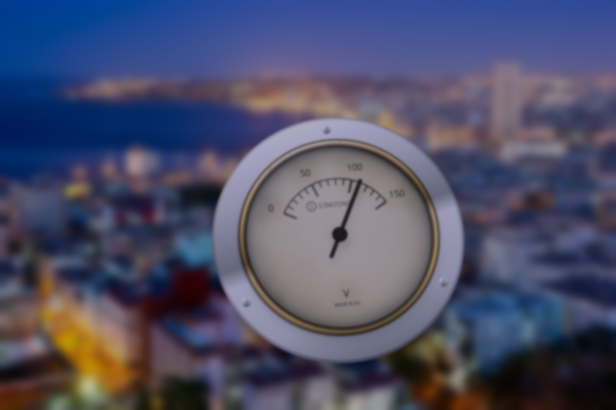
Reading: 110 (V)
